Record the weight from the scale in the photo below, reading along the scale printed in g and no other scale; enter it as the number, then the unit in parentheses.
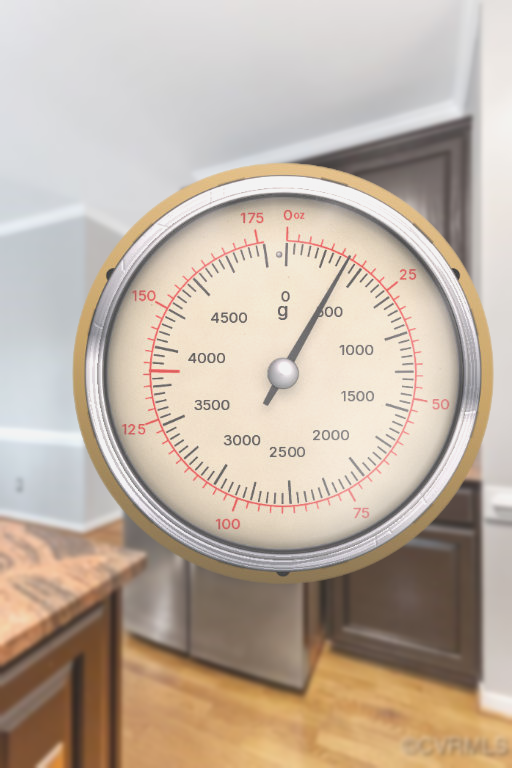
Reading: 400 (g)
